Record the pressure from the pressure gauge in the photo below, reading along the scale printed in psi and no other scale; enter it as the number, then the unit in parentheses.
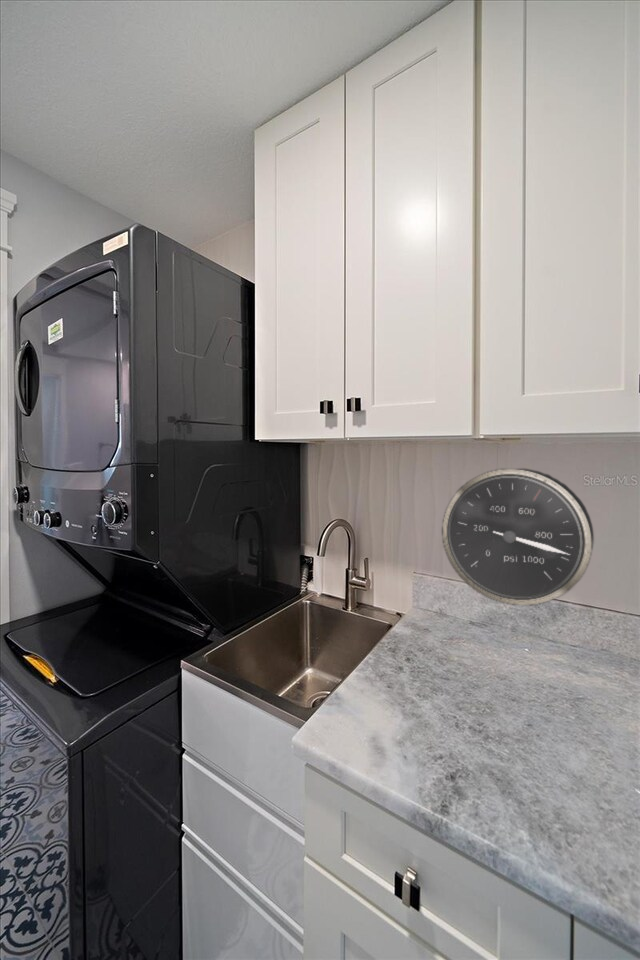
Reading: 875 (psi)
